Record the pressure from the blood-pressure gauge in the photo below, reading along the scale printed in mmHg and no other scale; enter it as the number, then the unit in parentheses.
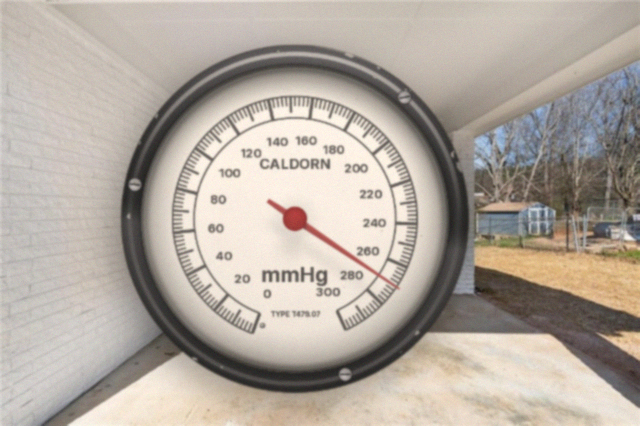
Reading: 270 (mmHg)
